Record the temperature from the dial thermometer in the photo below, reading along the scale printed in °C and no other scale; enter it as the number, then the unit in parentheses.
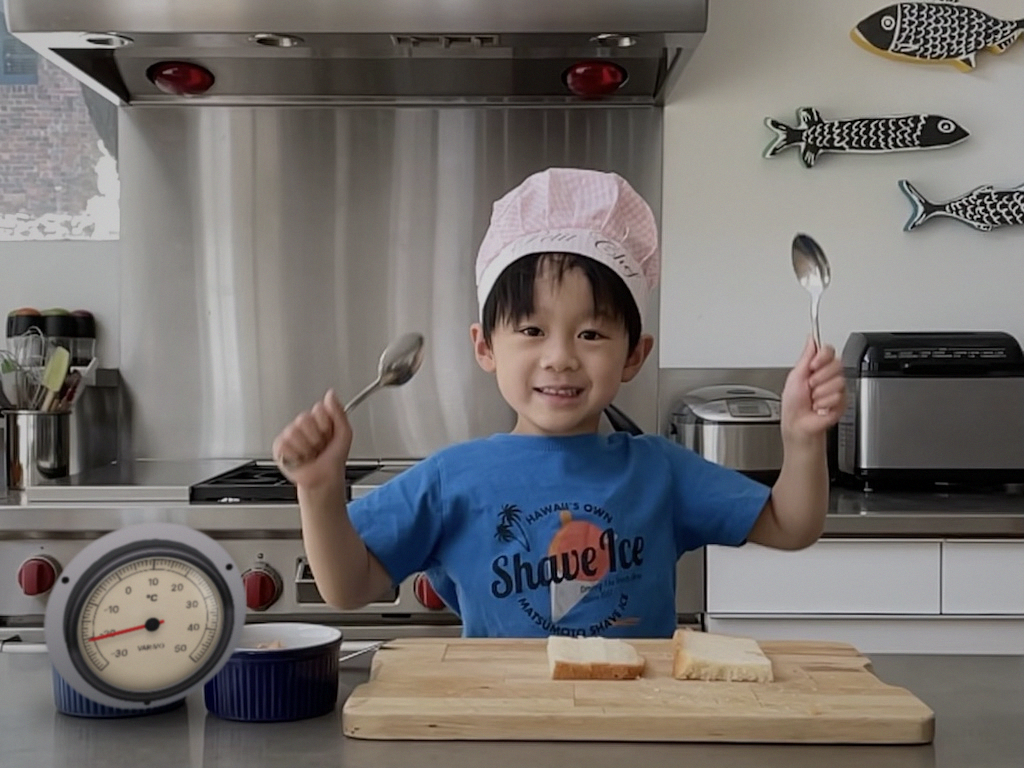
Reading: -20 (°C)
